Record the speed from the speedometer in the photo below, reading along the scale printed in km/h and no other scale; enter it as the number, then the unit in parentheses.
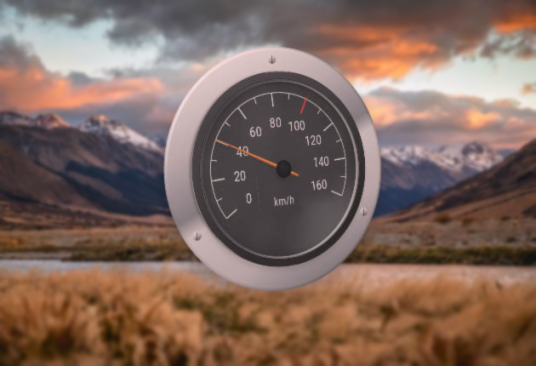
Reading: 40 (km/h)
